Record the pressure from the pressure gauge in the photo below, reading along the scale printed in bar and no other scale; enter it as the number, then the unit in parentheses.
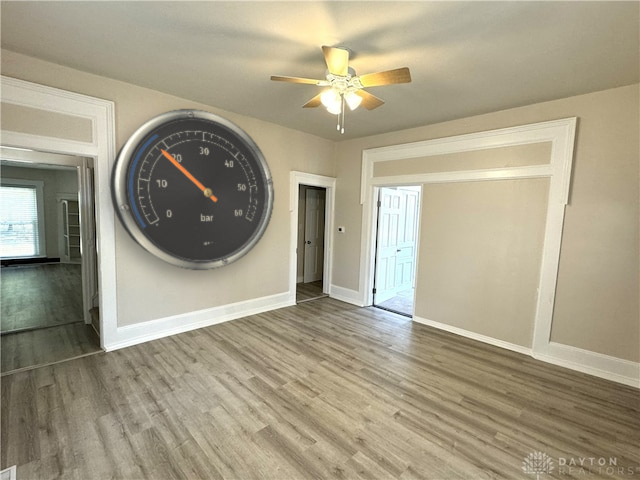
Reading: 18 (bar)
